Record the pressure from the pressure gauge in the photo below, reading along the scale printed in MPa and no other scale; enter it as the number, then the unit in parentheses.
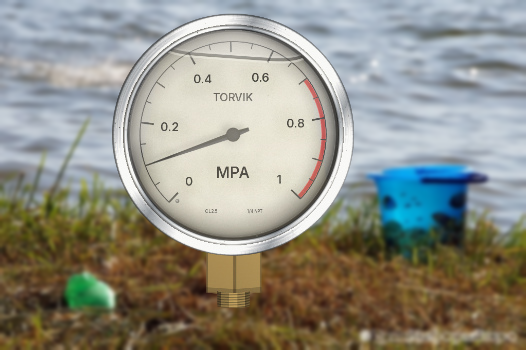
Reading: 0.1 (MPa)
